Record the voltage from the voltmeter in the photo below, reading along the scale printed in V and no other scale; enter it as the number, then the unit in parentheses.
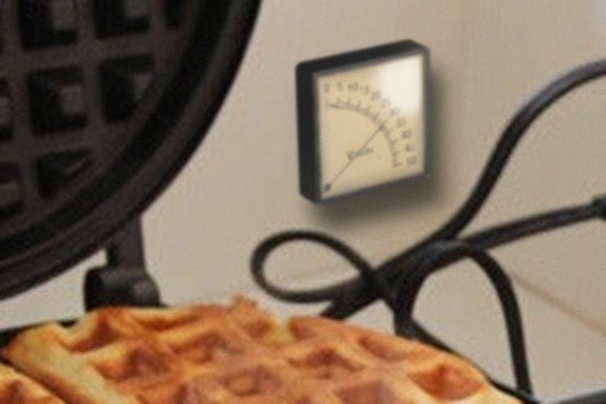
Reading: 30 (V)
